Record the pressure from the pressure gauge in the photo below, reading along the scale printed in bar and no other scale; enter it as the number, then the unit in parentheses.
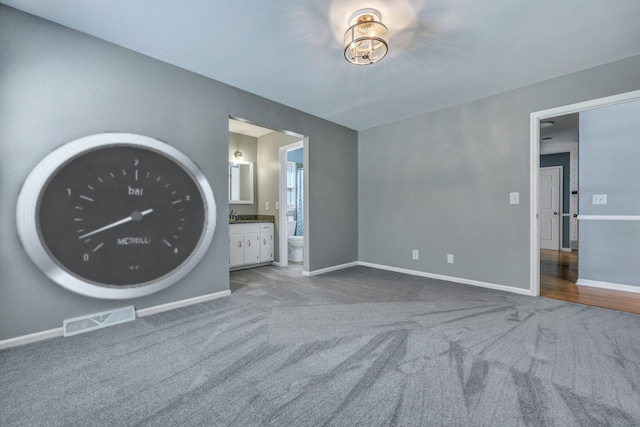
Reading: 0.3 (bar)
